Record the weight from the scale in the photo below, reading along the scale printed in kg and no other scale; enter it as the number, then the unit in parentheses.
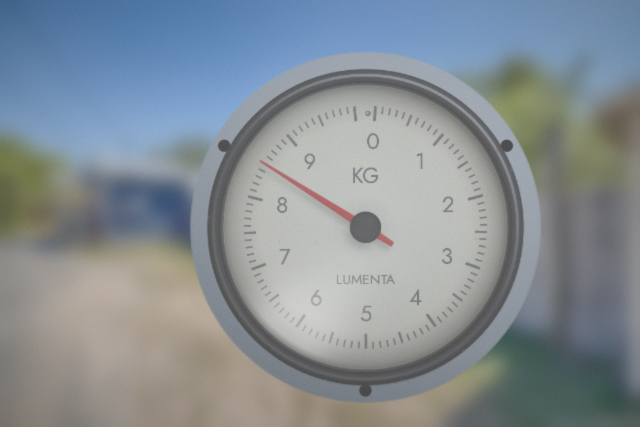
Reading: 8.5 (kg)
